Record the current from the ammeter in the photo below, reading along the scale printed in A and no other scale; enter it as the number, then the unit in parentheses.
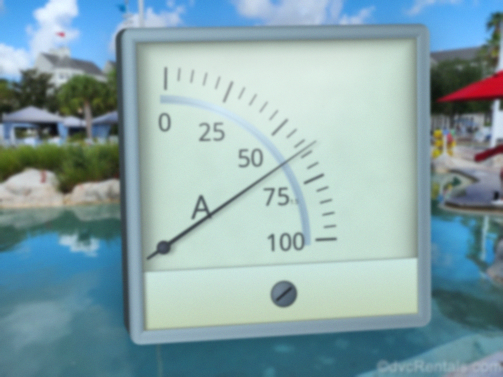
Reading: 62.5 (A)
